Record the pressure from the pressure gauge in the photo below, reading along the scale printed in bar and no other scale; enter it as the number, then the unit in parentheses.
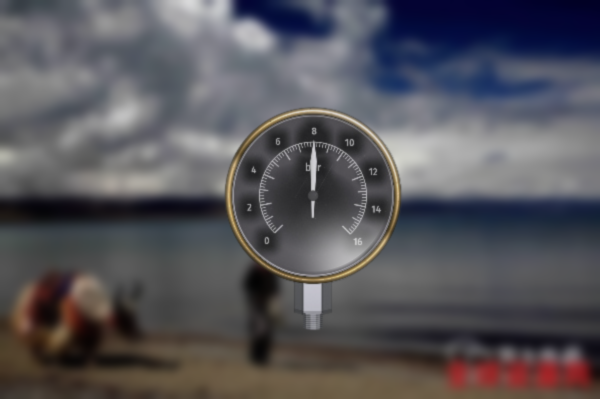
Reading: 8 (bar)
